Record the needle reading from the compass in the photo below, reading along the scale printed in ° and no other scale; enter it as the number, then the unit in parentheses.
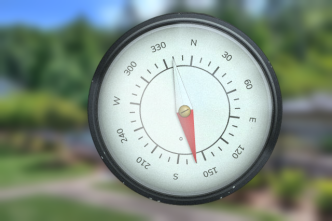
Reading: 160 (°)
